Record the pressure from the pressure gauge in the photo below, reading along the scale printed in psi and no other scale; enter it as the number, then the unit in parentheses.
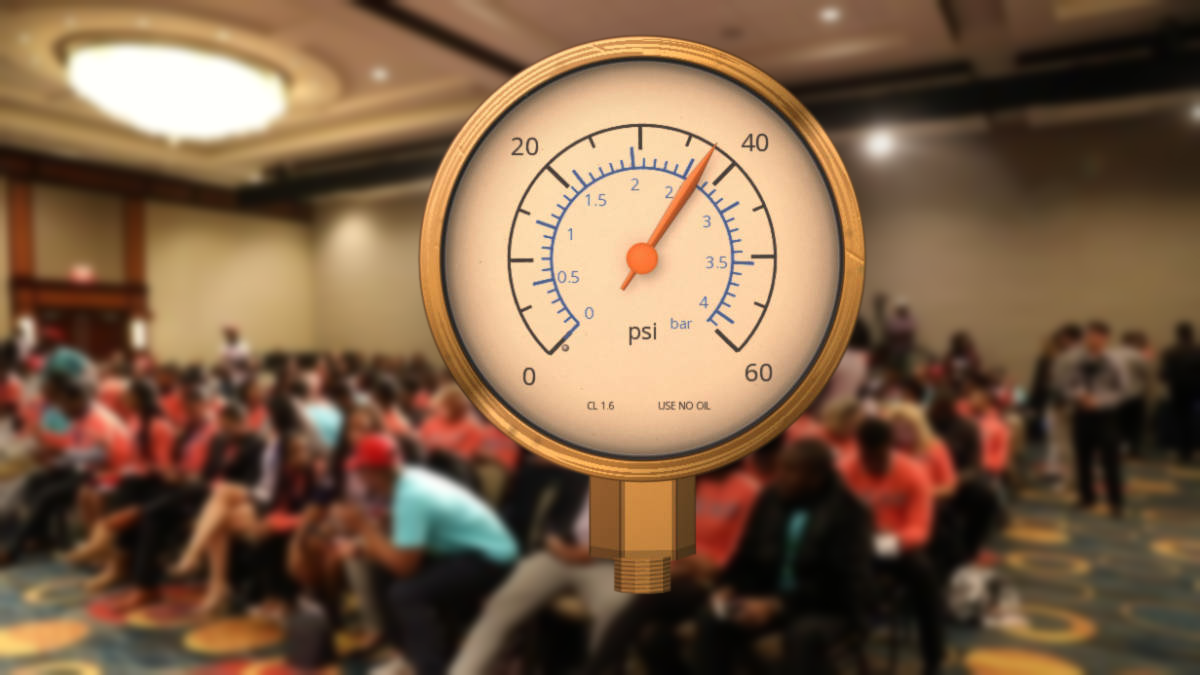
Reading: 37.5 (psi)
